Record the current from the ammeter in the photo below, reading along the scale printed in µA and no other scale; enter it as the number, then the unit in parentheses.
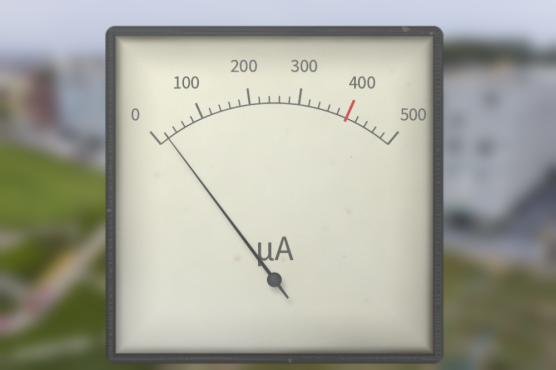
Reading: 20 (µA)
